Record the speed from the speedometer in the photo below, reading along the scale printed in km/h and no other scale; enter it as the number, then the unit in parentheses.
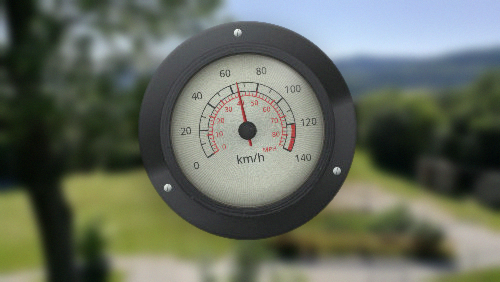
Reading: 65 (km/h)
